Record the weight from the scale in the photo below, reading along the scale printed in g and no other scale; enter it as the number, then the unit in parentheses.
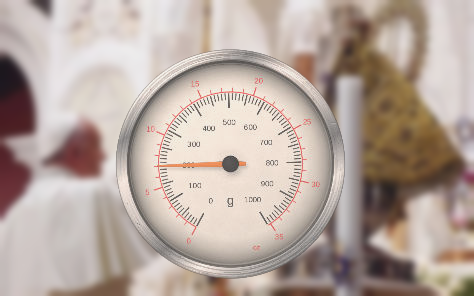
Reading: 200 (g)
